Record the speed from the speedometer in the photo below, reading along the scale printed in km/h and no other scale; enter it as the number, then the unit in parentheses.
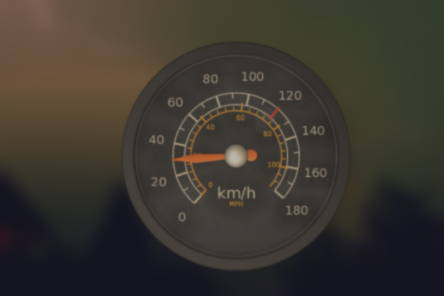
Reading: 30 (km/h)
